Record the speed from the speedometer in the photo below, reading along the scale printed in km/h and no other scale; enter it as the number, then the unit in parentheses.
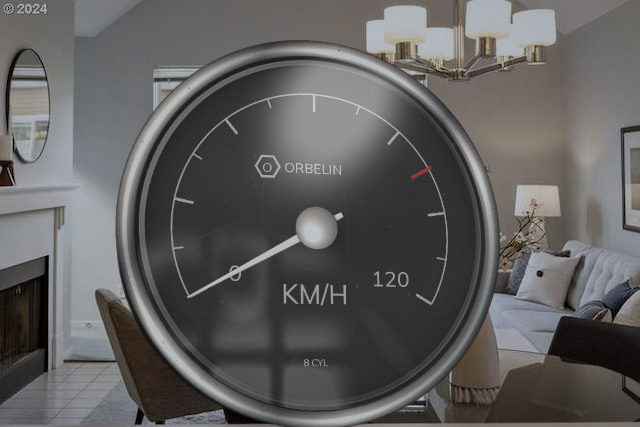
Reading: 0 (km/h)
